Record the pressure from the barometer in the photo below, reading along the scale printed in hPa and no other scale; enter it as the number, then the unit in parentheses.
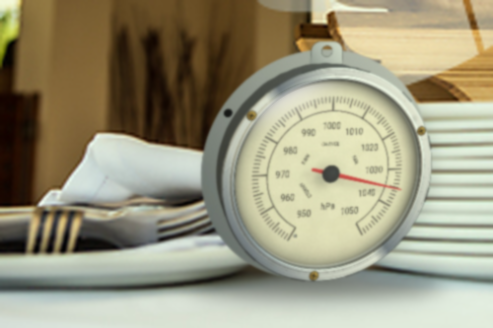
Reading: 1035 (hPa)
